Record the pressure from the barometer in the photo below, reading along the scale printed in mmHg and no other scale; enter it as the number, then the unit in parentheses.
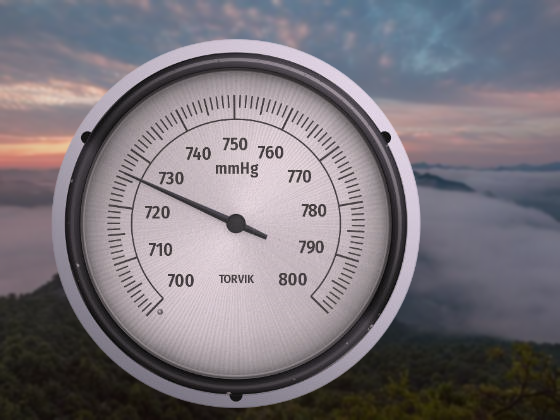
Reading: 726 (mmHg)
